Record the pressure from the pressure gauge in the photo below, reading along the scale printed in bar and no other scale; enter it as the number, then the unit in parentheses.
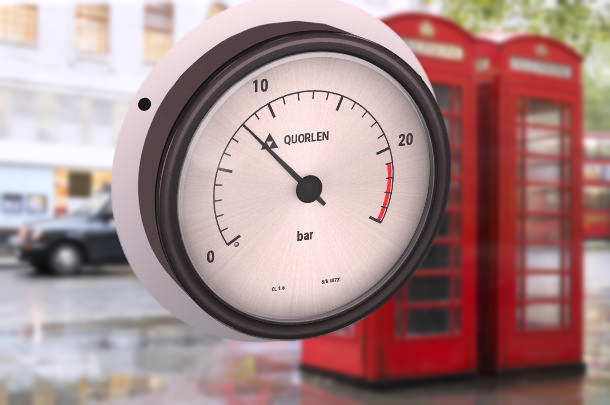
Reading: 8 (bar)
